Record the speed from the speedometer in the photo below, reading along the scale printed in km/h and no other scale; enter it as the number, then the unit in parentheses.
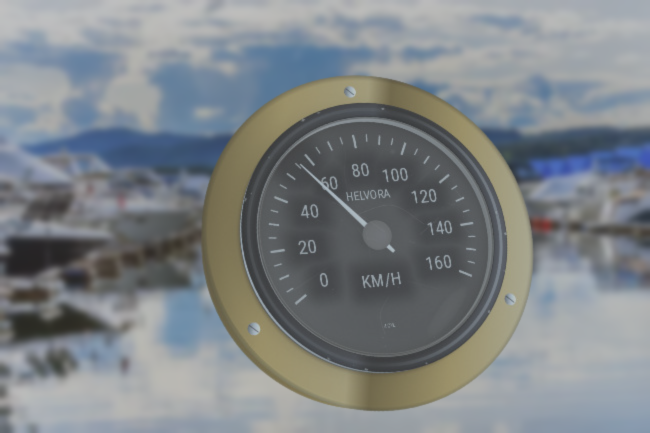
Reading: 55 (km/h)
